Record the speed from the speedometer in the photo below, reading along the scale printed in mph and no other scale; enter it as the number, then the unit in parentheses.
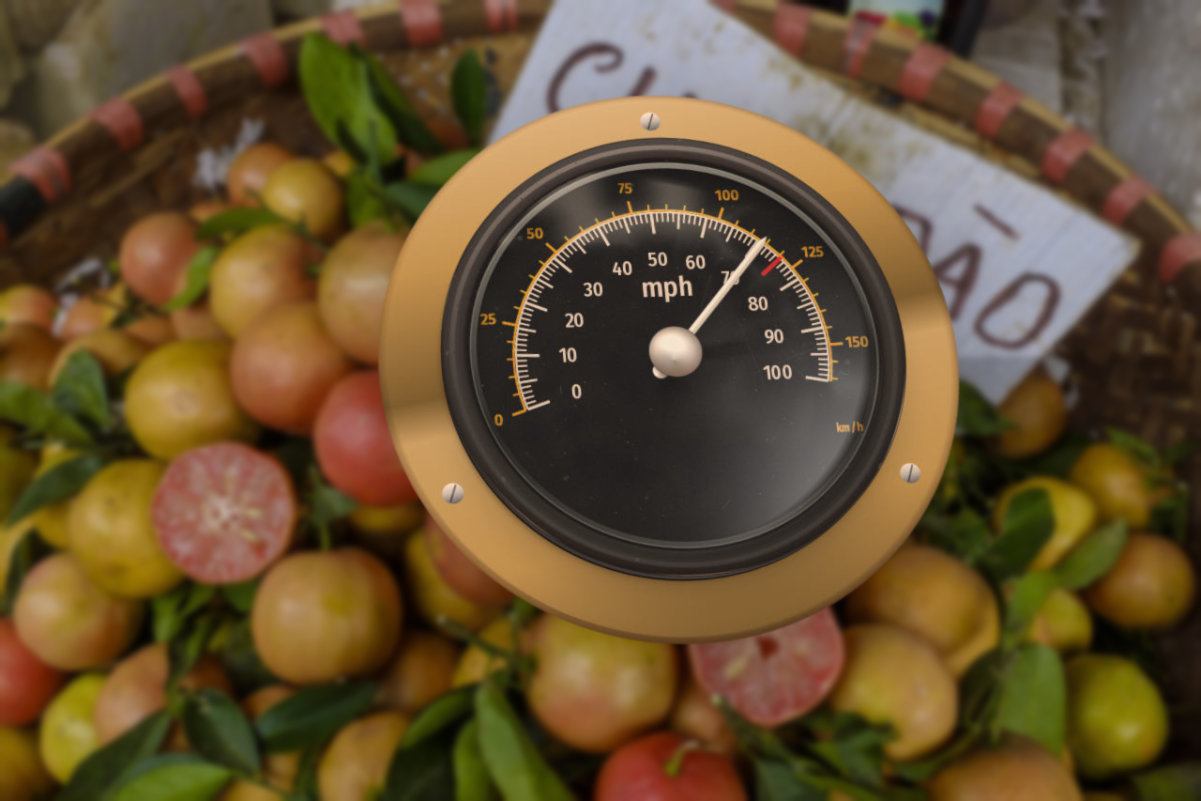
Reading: 71 (mph)
